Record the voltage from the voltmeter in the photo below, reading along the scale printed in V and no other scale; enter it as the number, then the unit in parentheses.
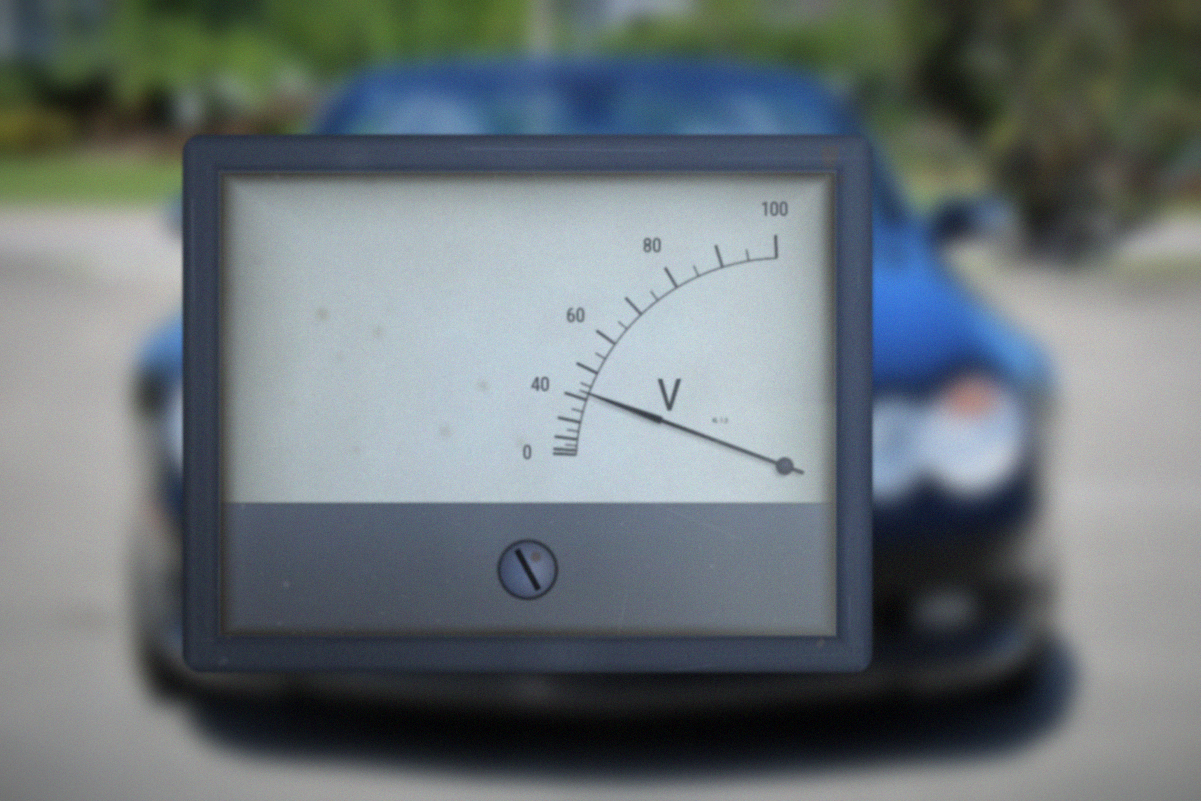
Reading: 42.5 (V)
